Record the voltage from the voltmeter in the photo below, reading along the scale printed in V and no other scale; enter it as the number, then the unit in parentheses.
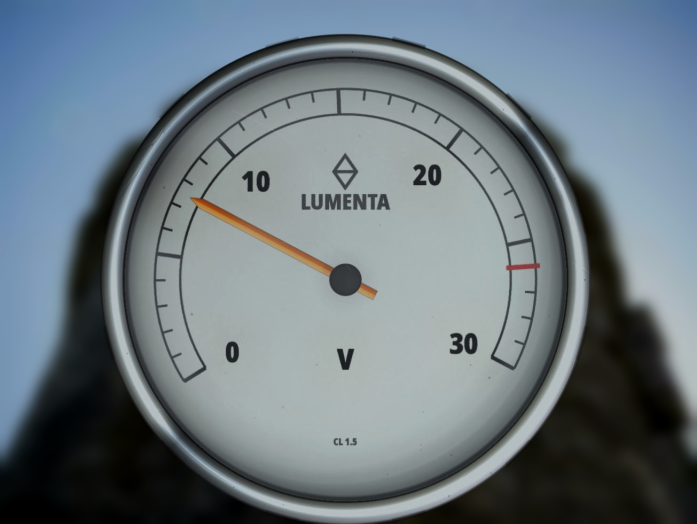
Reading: 7.5 (V)
